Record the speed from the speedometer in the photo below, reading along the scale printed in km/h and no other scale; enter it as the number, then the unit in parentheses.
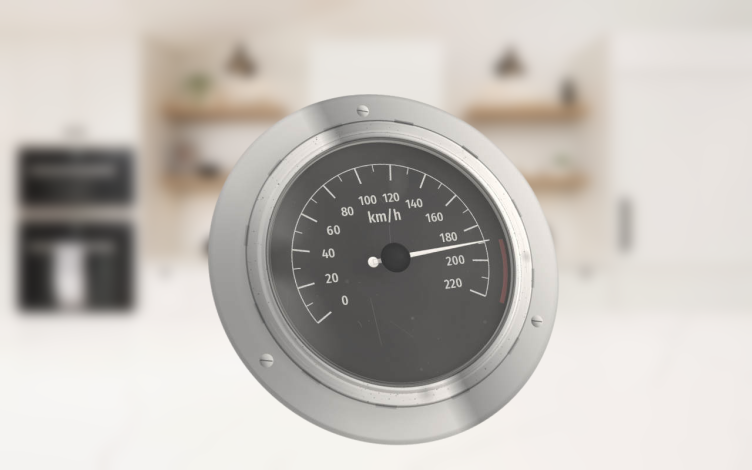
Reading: 190 (km/h)
